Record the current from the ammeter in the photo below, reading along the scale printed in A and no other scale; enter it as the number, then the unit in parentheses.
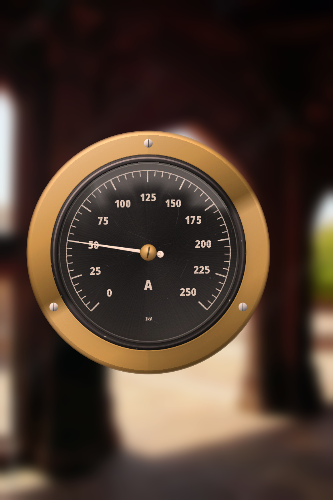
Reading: 50 (A)
